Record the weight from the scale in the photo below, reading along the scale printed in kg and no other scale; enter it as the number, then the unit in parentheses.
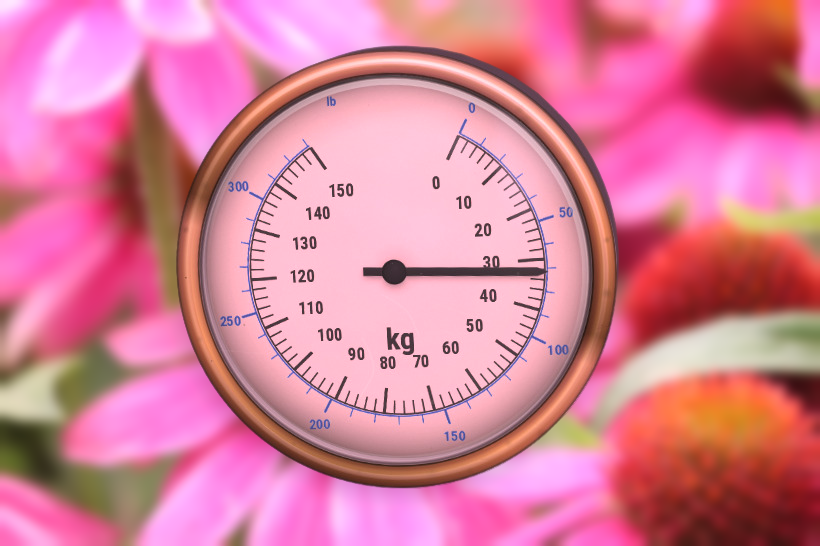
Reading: 32 (kg)
